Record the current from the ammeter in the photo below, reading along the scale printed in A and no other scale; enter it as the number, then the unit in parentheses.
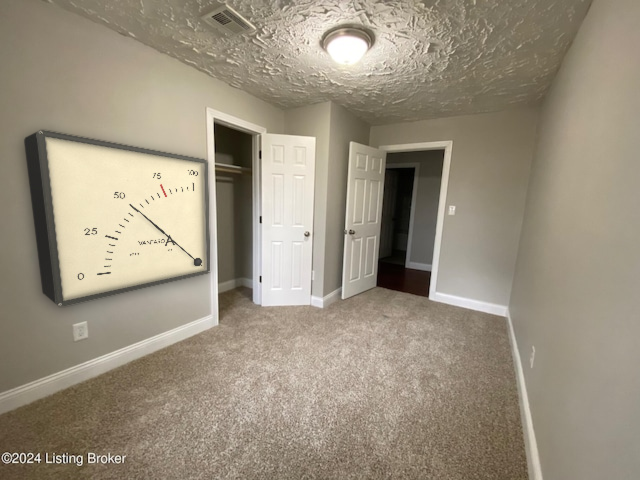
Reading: 50 (A)
